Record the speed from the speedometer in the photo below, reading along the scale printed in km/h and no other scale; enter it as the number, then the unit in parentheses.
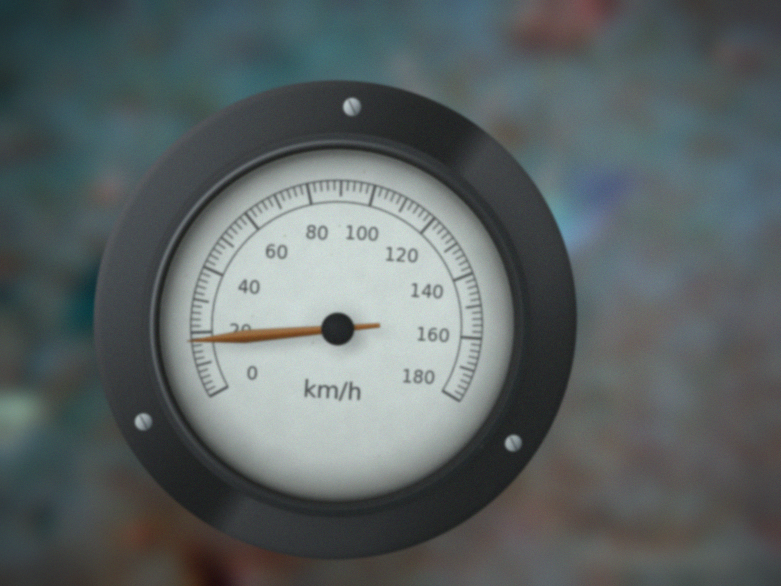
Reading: 18 (km/h)
